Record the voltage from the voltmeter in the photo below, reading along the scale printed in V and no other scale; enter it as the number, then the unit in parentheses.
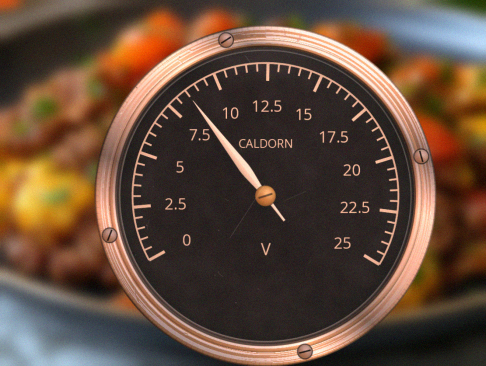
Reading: 8.5 (V)
